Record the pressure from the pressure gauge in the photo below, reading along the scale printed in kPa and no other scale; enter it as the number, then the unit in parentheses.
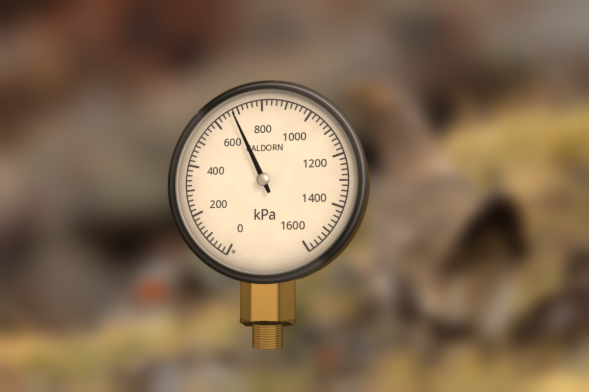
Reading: 680 (kPa)
